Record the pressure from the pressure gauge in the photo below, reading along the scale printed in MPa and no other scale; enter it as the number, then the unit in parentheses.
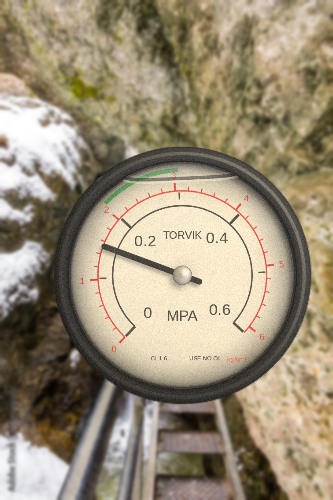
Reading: 0.15 (MPa)
